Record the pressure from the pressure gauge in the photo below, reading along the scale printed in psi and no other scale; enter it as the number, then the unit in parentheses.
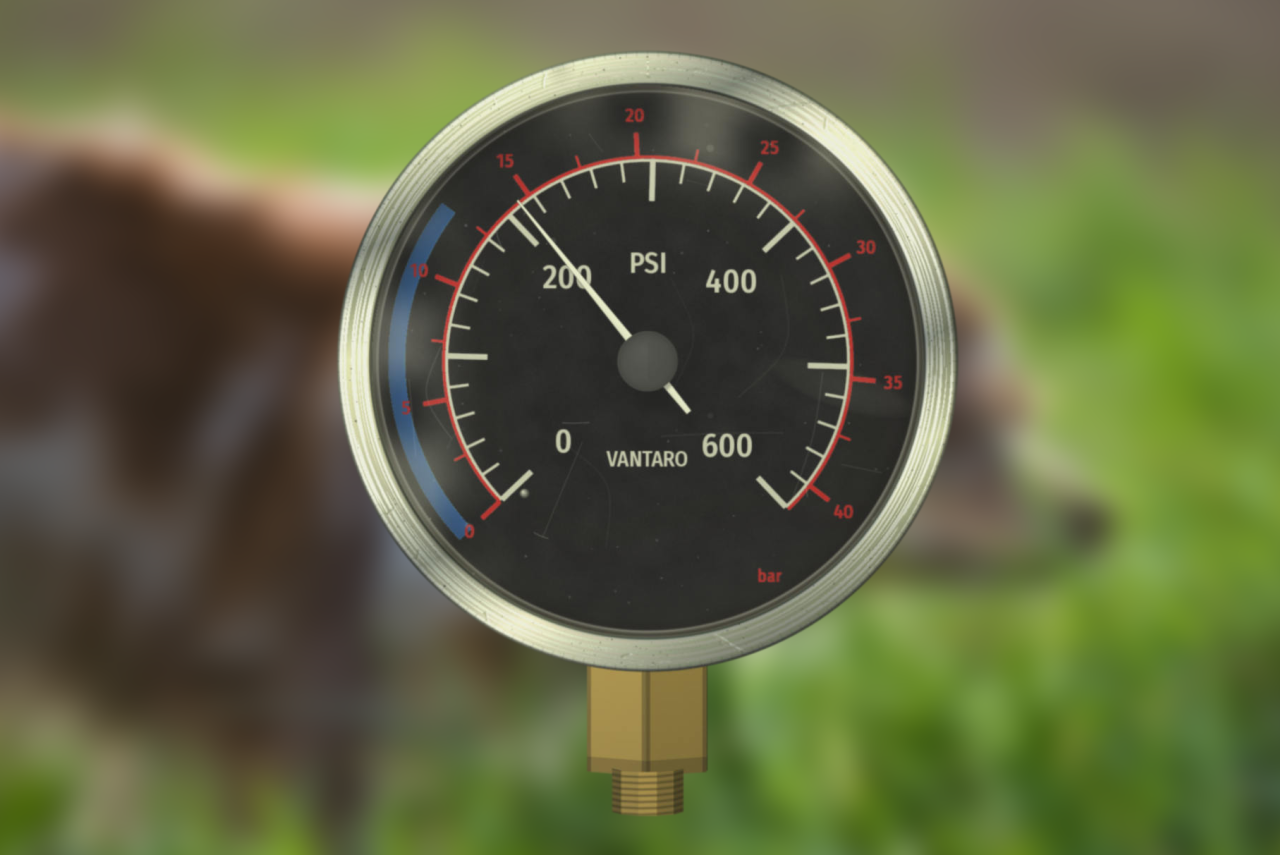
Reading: 210 (psi)
